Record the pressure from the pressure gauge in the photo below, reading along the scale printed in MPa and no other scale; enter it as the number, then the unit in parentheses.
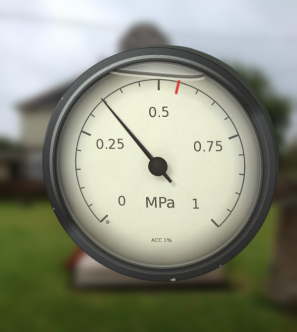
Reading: 0.35 (MPa)
